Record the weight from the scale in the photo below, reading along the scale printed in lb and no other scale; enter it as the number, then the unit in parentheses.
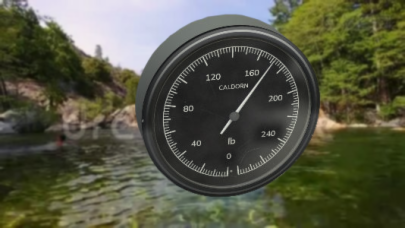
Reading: 170 (lb)
